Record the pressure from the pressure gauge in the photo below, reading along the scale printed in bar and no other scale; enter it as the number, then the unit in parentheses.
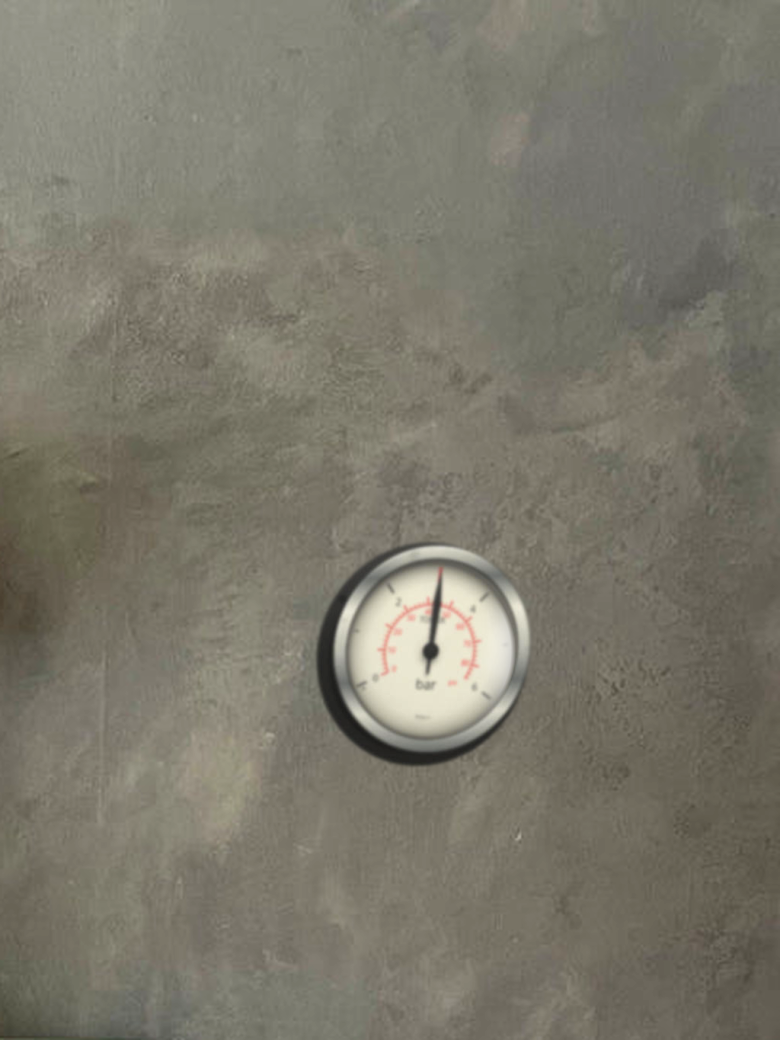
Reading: 3 (bar)
